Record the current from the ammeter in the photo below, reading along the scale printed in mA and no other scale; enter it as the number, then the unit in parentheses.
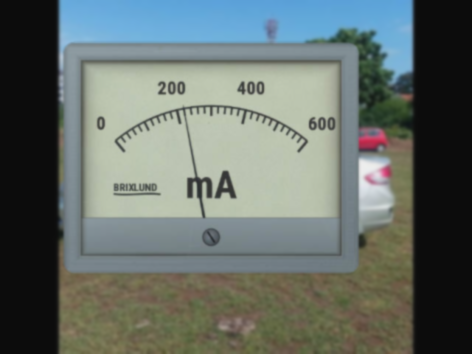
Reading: 220 (mA)
